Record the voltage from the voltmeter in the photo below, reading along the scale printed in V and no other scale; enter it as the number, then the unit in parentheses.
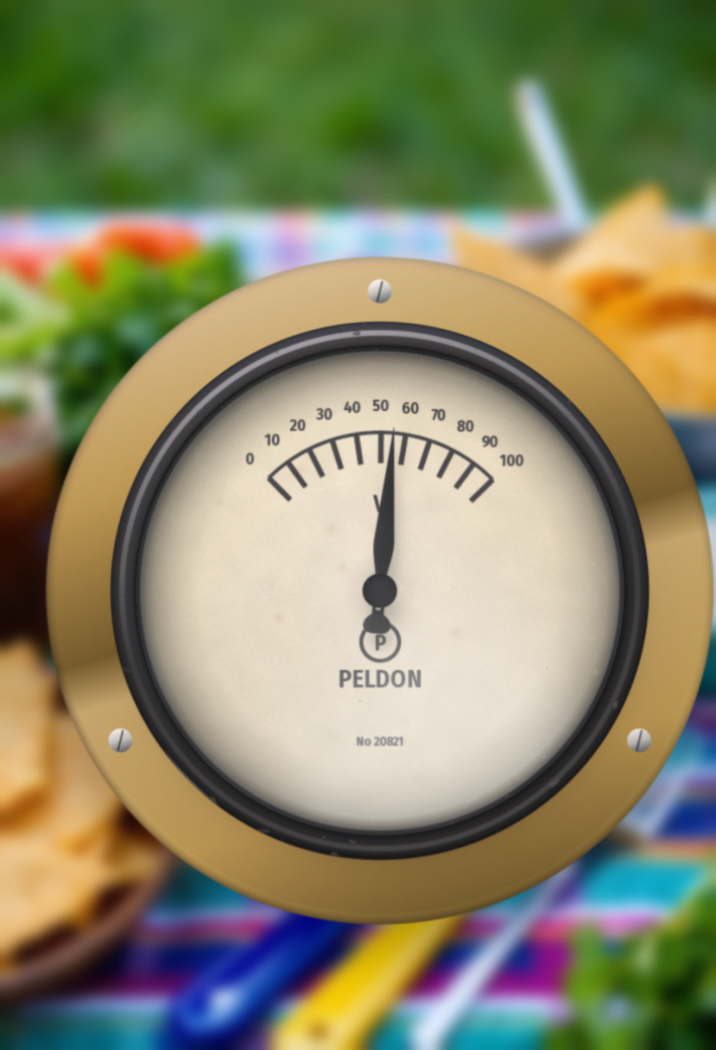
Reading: 55 (V)
